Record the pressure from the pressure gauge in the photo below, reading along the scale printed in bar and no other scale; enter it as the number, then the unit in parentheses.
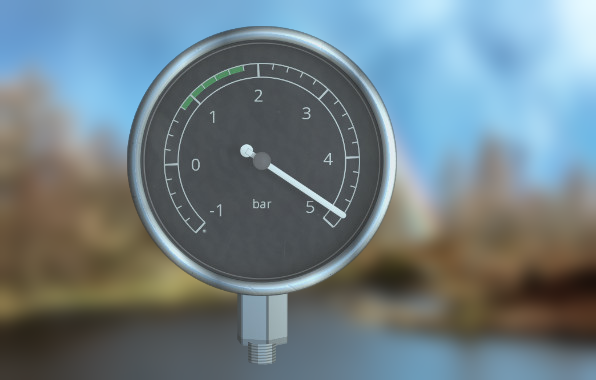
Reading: 4.8 (bar)
